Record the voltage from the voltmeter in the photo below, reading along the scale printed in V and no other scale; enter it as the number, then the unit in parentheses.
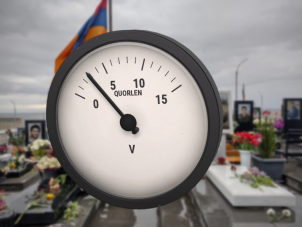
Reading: 3 (V)
